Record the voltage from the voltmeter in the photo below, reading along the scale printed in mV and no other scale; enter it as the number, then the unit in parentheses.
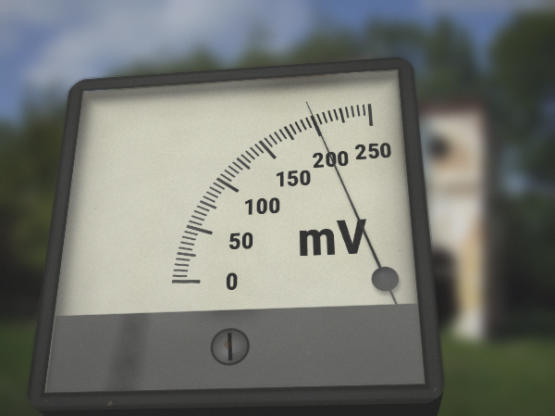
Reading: 200 (mV)
